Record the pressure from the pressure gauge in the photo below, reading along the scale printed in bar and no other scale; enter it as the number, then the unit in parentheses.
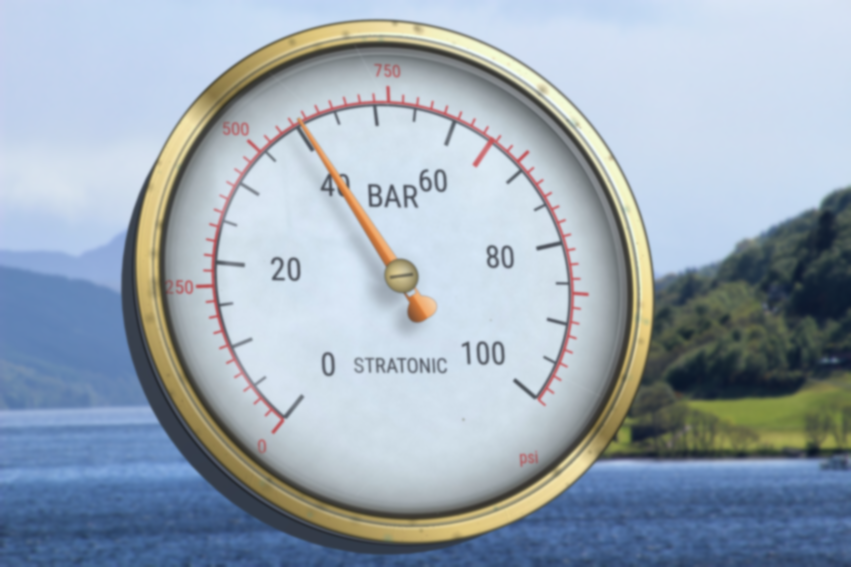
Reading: 40 (bar)
